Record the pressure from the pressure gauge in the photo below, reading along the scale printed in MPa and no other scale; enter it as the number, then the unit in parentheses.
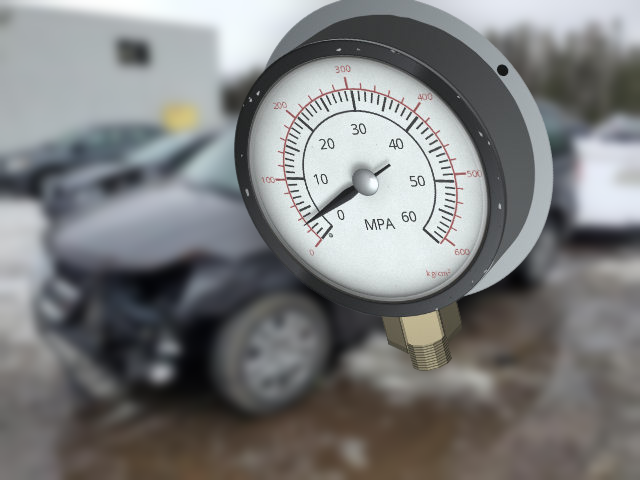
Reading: 3 (MPa)
